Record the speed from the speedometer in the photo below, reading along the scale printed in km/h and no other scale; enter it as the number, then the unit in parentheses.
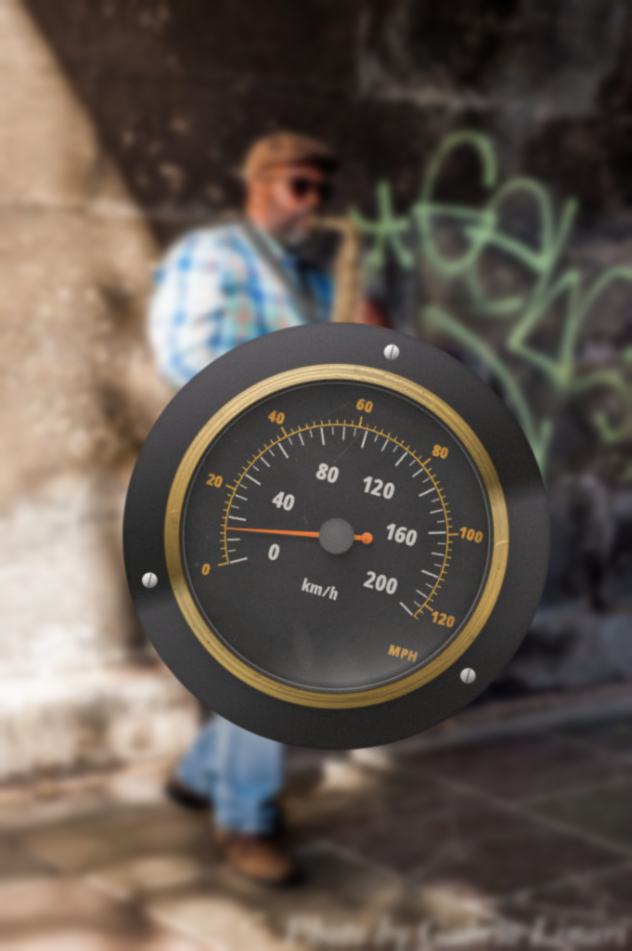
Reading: 15 (km/h)
